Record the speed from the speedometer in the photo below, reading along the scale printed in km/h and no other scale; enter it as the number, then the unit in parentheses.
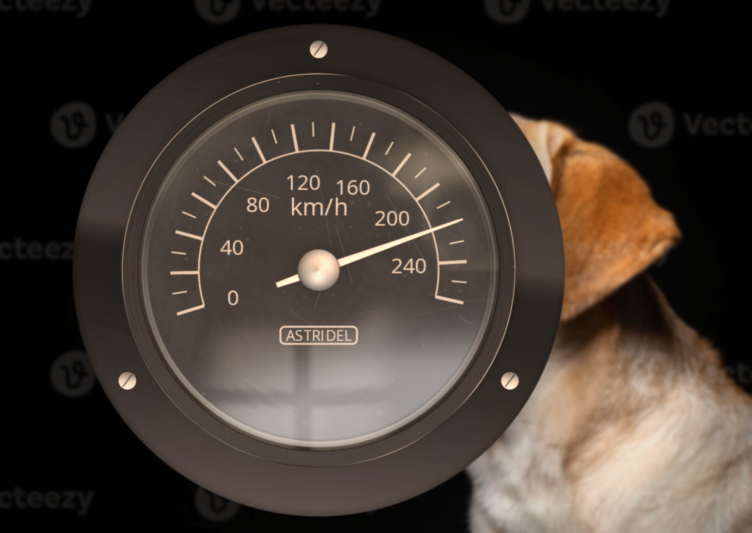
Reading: 220 (km/h)
